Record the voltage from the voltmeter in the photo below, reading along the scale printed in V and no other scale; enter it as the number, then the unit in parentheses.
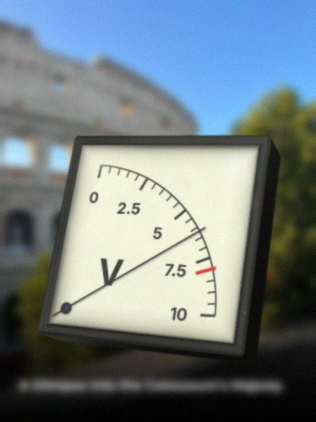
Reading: 6.25 (V)
